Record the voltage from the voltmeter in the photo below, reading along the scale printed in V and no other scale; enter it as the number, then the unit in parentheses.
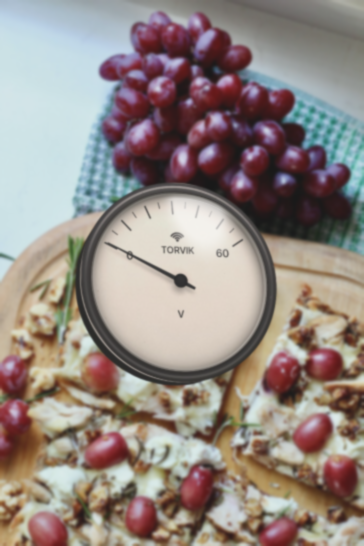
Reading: 0 (V)
